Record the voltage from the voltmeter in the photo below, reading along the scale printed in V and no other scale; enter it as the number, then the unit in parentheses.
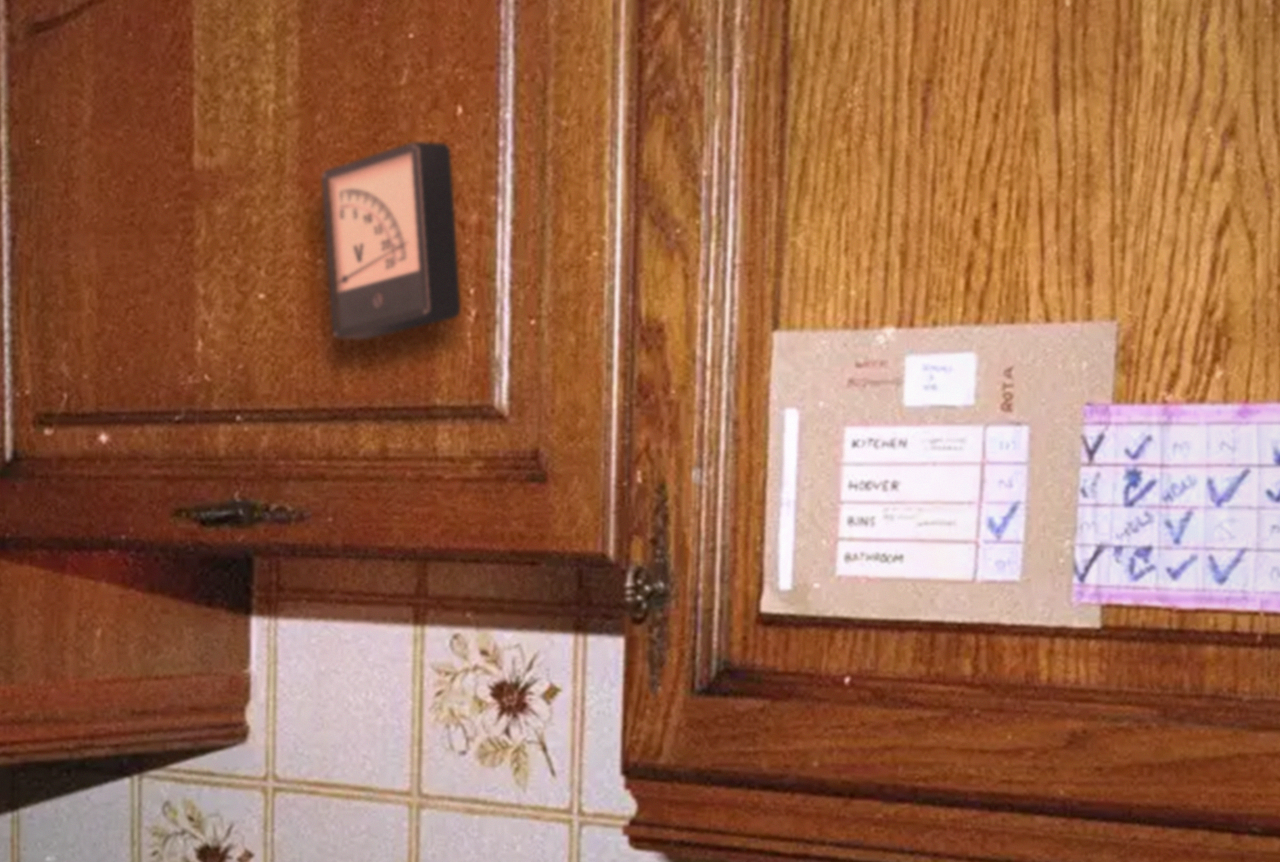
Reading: 22.5 (V)
